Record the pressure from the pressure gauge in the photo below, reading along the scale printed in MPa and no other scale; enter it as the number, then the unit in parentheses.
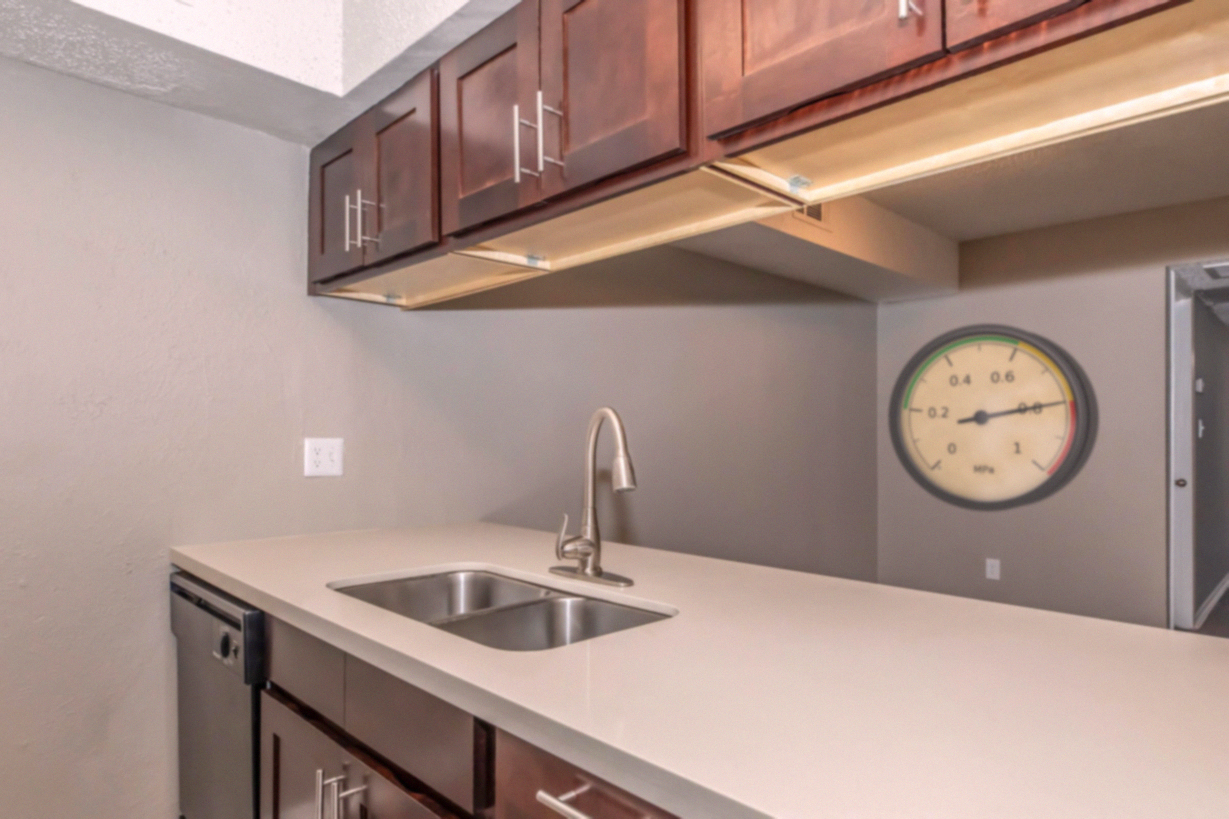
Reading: 0.8 (MPa)
